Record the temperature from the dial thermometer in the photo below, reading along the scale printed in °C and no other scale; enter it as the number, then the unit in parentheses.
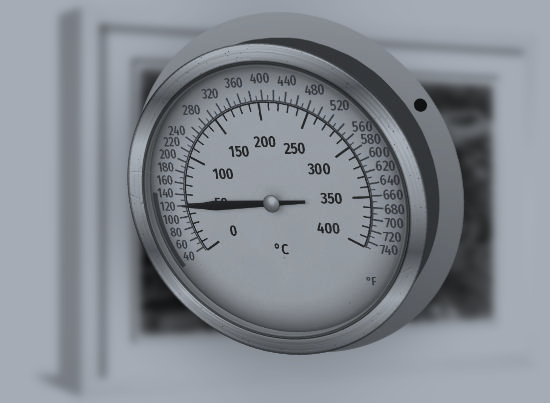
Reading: 50 (°C)
